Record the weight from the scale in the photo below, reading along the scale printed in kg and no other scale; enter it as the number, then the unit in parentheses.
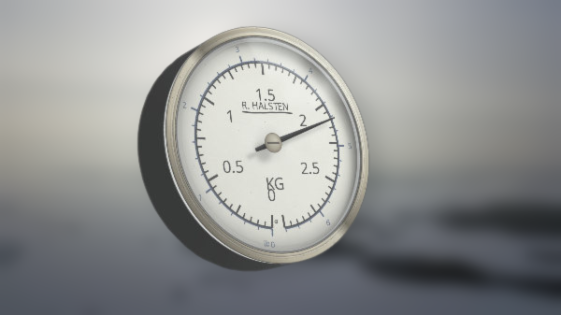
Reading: 2.1 (kg)
